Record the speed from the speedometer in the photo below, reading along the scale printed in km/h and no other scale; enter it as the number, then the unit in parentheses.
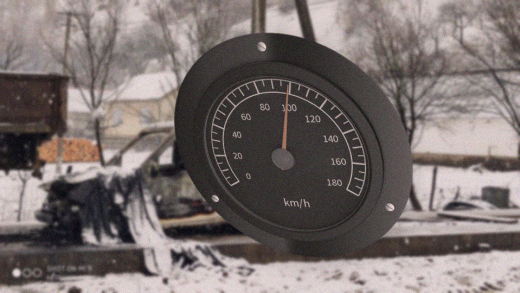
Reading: 100 (km/h)
